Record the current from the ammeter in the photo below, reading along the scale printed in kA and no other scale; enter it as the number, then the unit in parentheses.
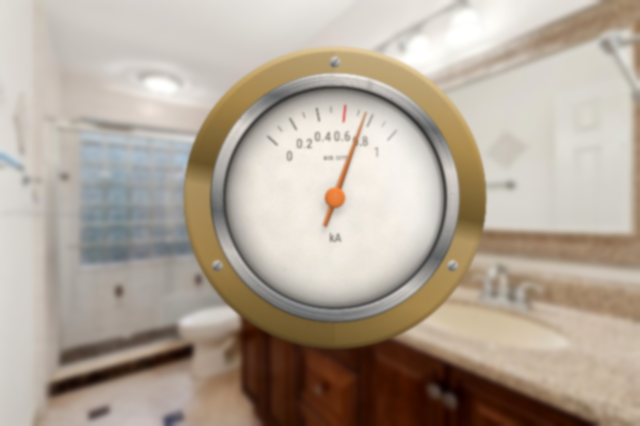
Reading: 0.75 (kA)
